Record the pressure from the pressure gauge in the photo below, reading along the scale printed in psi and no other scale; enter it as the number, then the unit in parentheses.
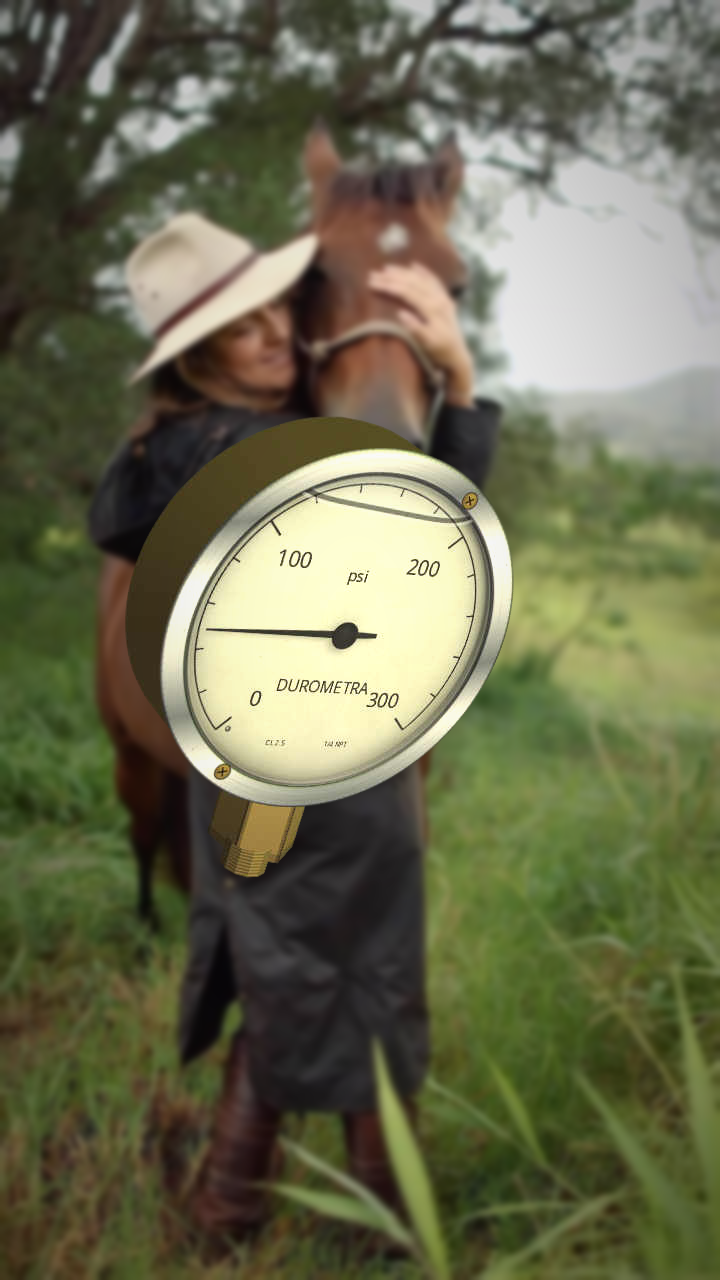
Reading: 50 (psi)
